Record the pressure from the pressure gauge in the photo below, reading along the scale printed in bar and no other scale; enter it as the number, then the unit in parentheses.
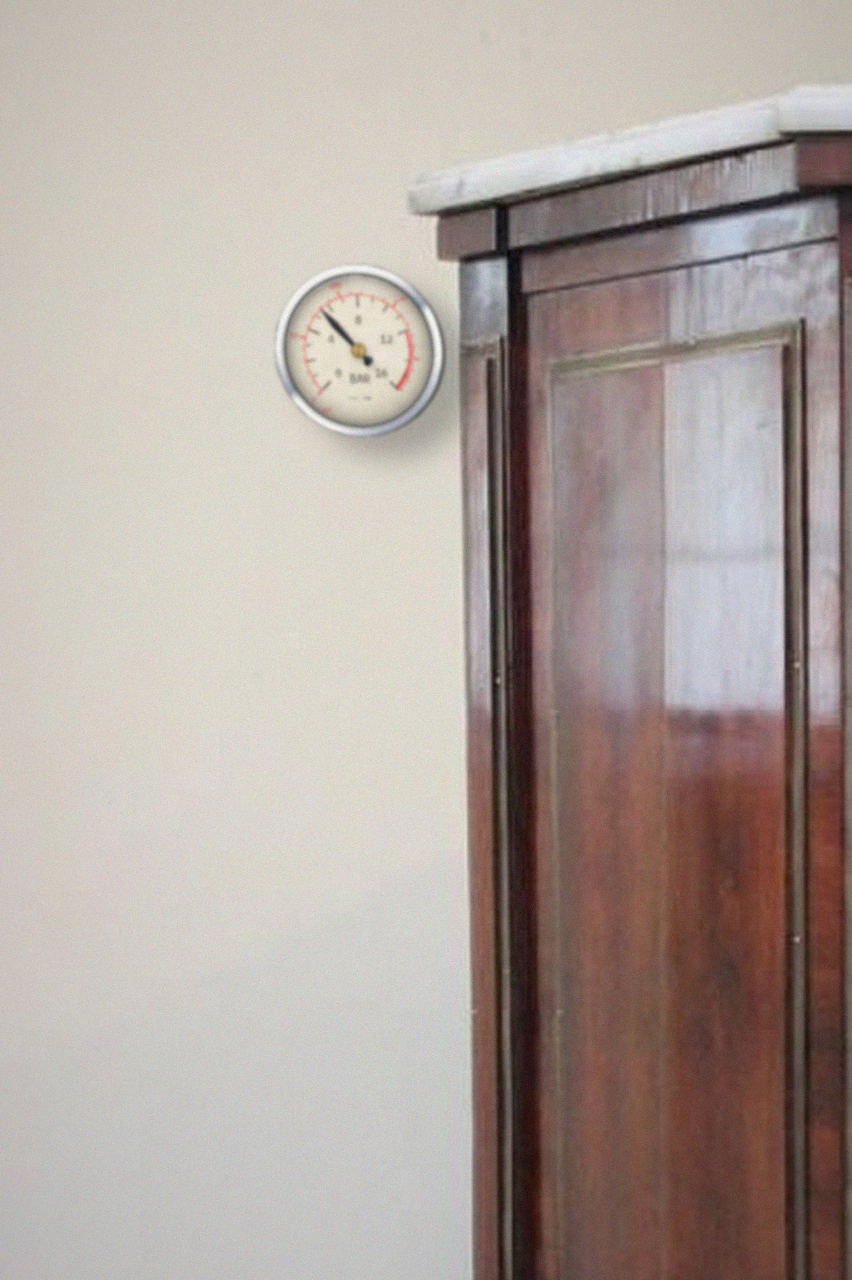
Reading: 5.5 (bar)
